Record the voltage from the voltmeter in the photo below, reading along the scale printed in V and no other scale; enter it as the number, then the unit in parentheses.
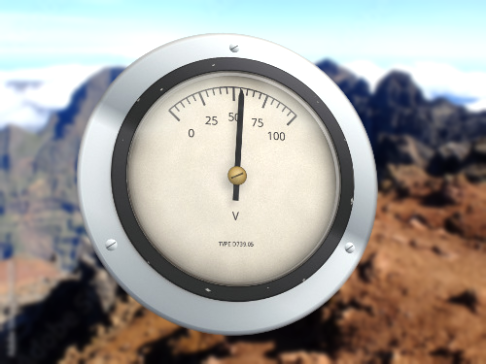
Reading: 55 (V)
